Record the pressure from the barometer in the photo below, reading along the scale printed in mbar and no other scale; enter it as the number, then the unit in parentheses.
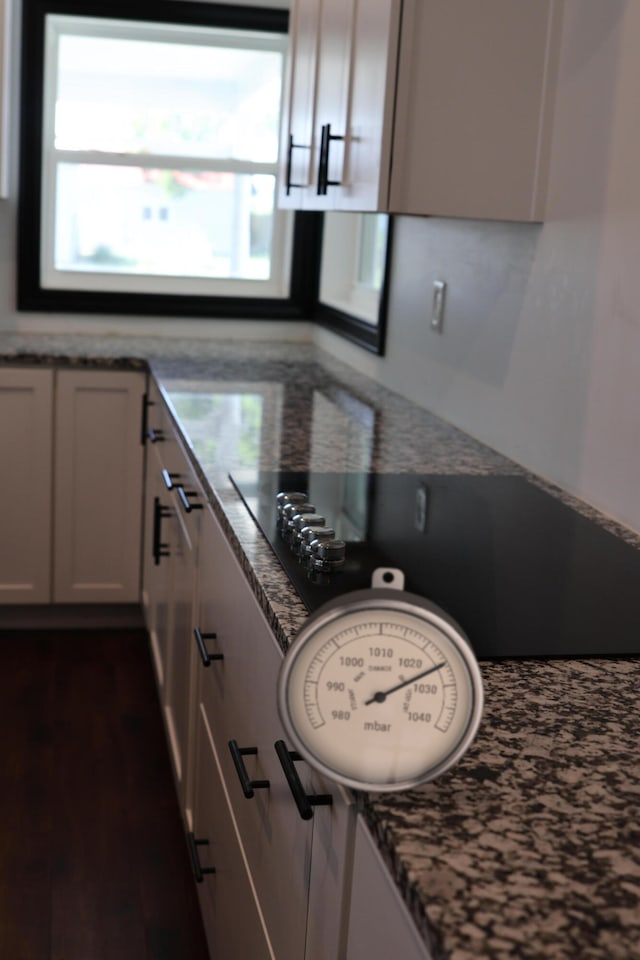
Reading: 1025 (mbar)
